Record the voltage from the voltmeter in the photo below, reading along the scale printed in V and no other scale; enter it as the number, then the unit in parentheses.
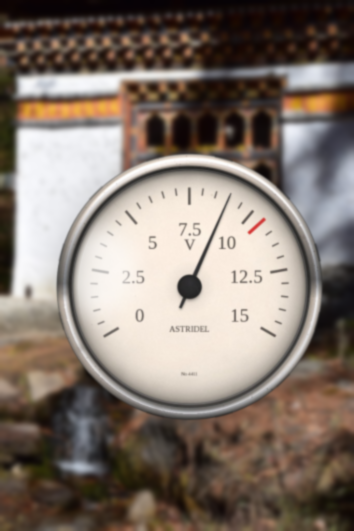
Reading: 9 (V)
